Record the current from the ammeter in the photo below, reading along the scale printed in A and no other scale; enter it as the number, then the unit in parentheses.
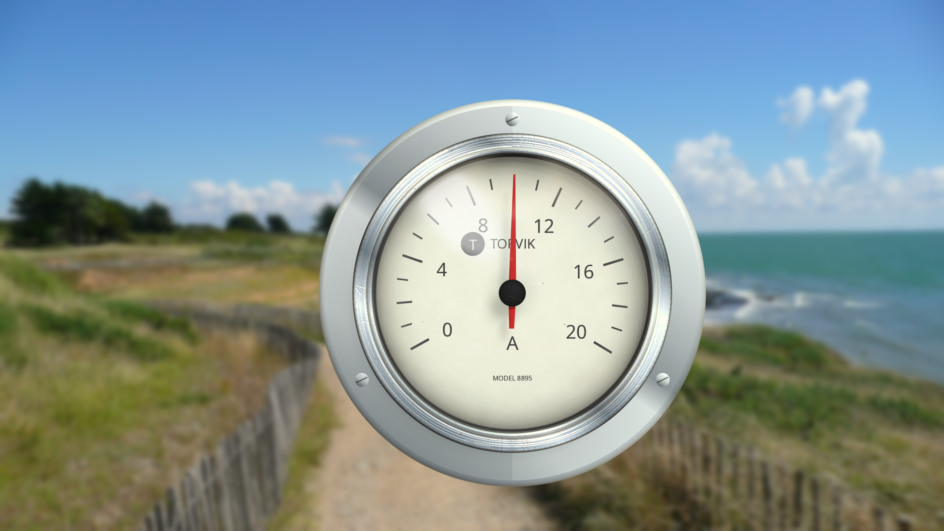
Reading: 10 (A)
